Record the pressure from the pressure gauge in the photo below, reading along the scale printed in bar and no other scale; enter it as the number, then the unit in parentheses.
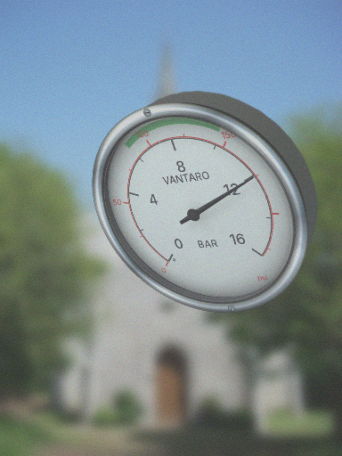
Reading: 12 (bar)
